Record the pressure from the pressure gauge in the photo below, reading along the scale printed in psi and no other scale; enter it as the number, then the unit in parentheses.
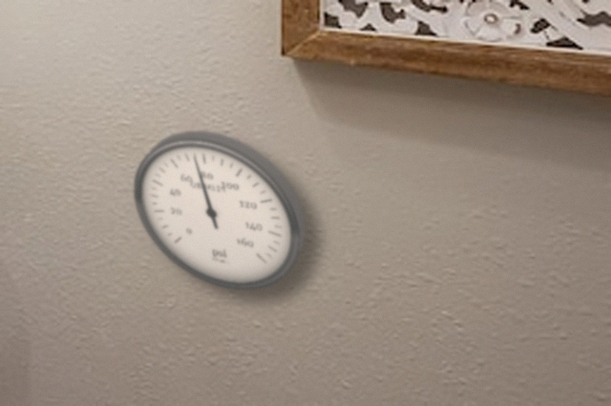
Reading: 75 (psi)
